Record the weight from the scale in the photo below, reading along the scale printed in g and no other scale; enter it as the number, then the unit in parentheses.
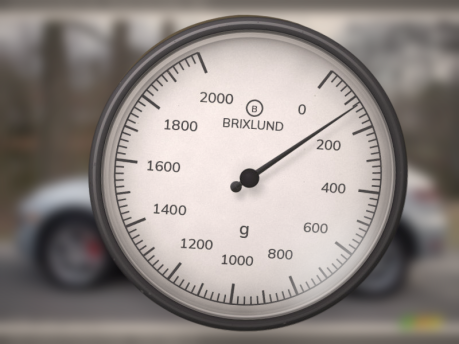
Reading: 120 (g)
